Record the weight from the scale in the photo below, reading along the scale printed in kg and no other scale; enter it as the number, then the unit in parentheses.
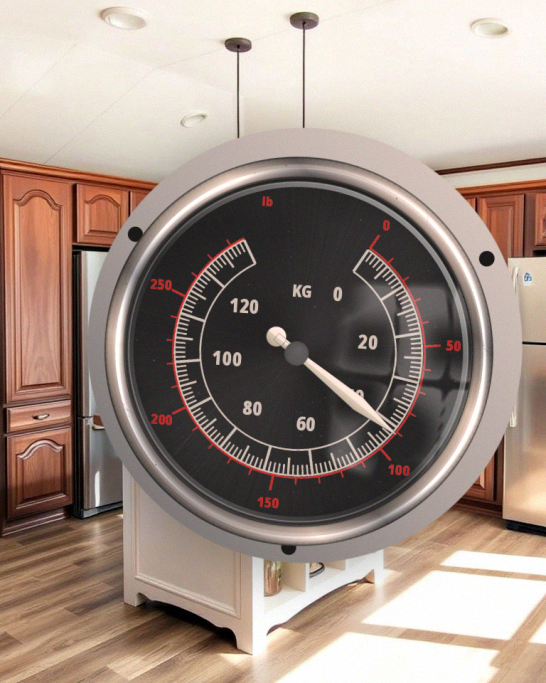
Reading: 41 (kg)
